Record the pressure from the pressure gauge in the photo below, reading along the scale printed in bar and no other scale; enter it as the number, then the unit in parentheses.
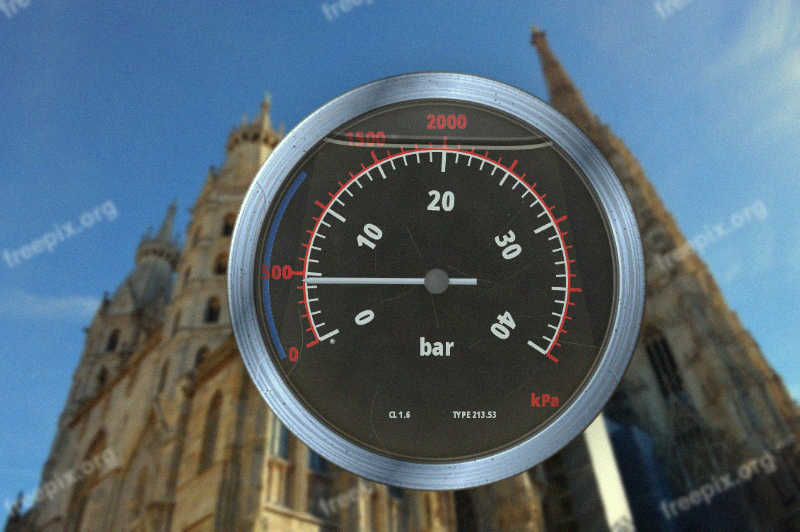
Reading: 4.5 (bar)
